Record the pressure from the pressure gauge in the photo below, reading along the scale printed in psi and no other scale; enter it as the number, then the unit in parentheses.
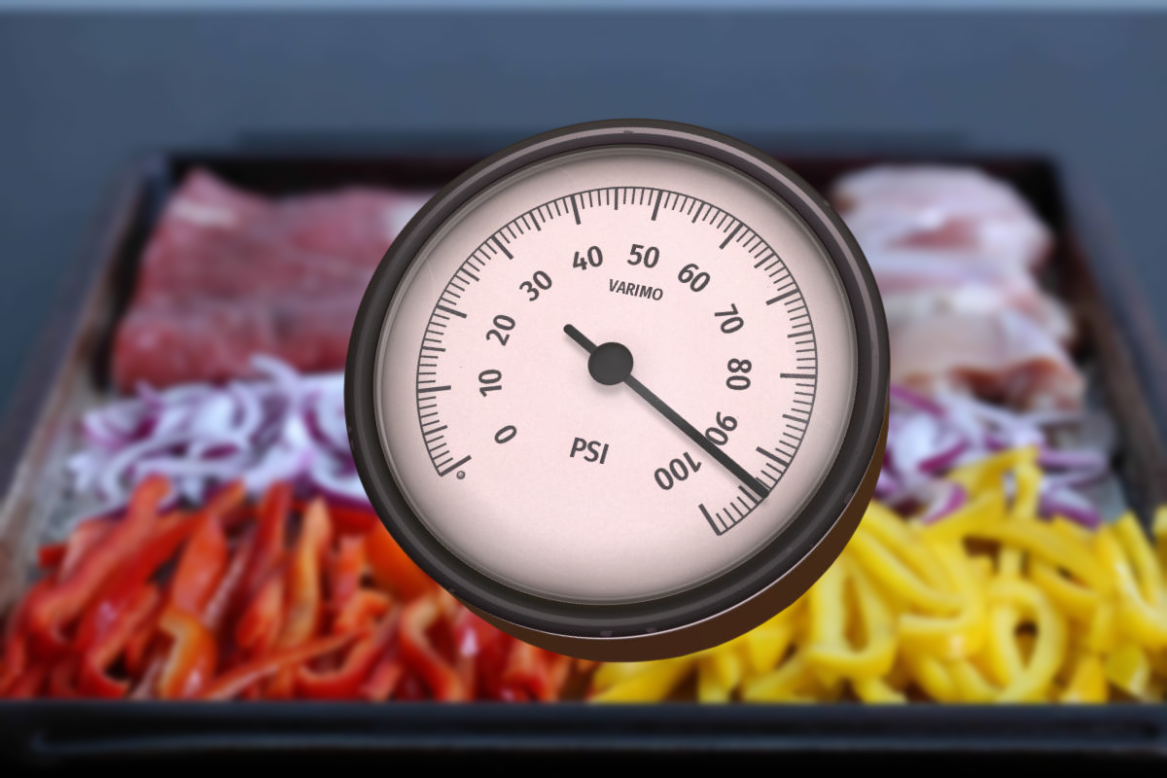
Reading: 94 (psi)
